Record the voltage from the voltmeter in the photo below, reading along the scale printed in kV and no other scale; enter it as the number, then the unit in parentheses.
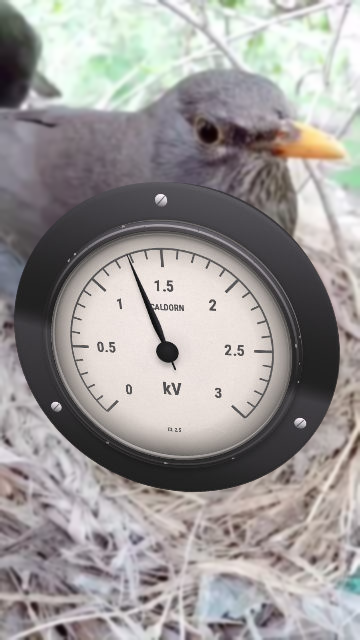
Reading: 1.3 (kV)
